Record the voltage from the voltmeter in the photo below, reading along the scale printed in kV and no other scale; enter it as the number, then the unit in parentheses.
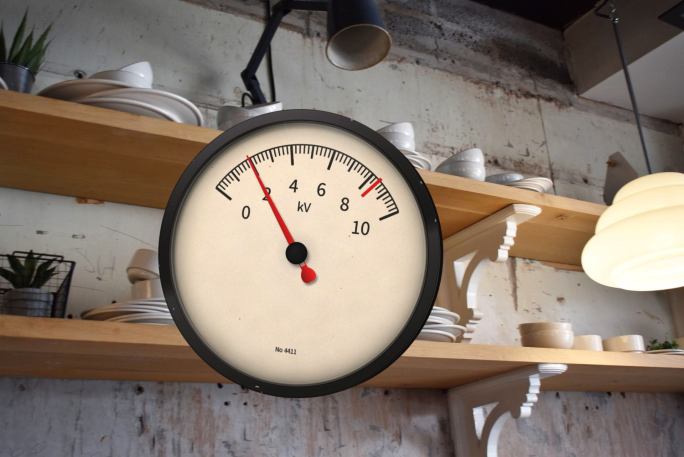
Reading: 2 (kV)
